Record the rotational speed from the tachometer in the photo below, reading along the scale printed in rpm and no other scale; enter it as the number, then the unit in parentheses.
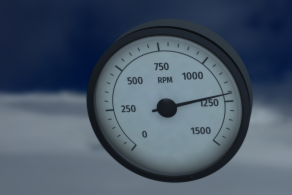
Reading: 1200 (rpm)
